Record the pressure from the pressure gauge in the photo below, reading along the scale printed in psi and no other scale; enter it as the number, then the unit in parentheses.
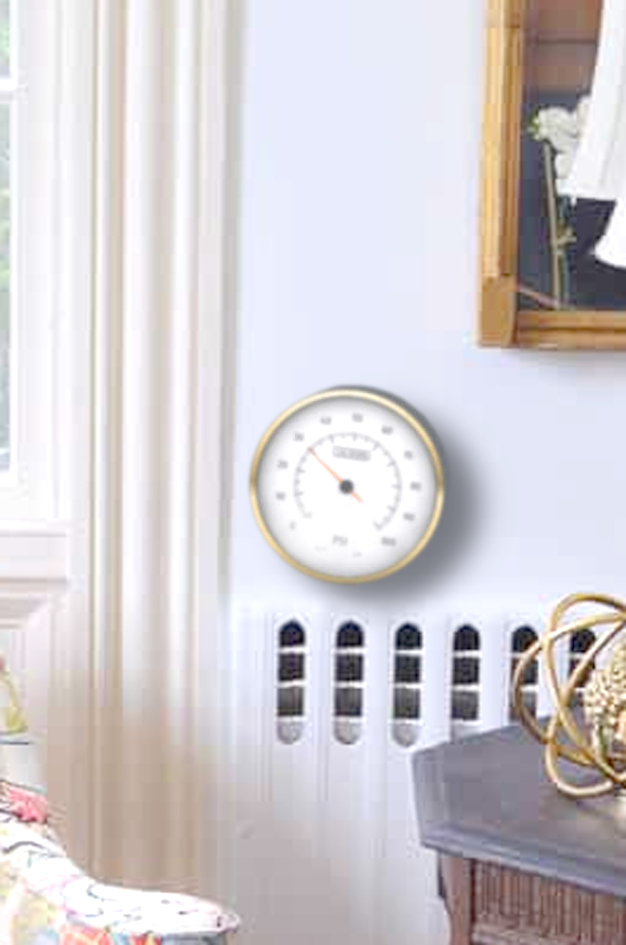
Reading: 30 (psi)
